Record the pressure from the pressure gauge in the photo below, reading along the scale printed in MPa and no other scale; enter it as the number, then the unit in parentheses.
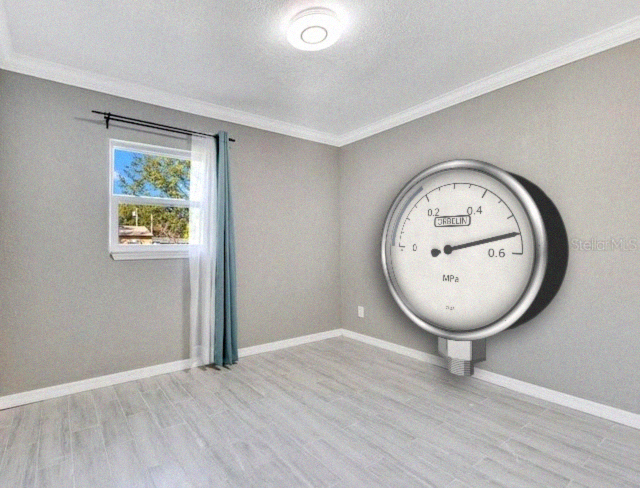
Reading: 0.55 (MPa)
